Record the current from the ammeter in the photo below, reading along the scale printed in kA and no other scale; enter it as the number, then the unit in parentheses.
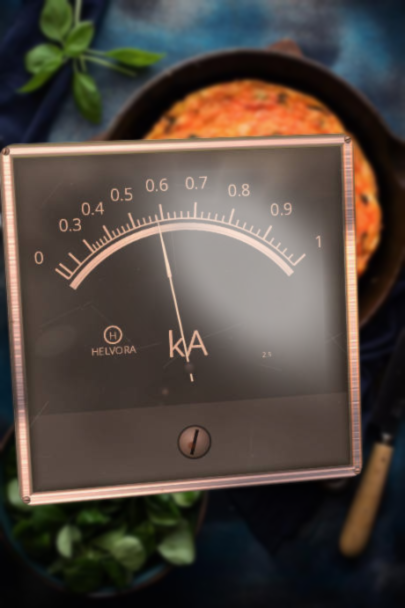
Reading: 0.58 (kA)
